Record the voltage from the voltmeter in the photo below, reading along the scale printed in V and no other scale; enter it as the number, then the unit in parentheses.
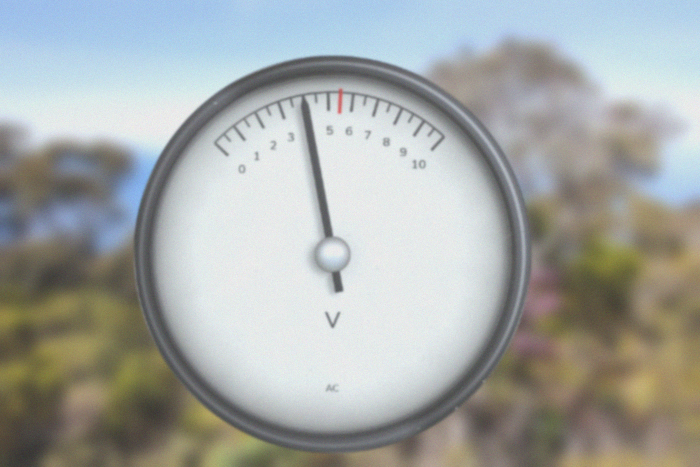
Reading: 4 (V)
